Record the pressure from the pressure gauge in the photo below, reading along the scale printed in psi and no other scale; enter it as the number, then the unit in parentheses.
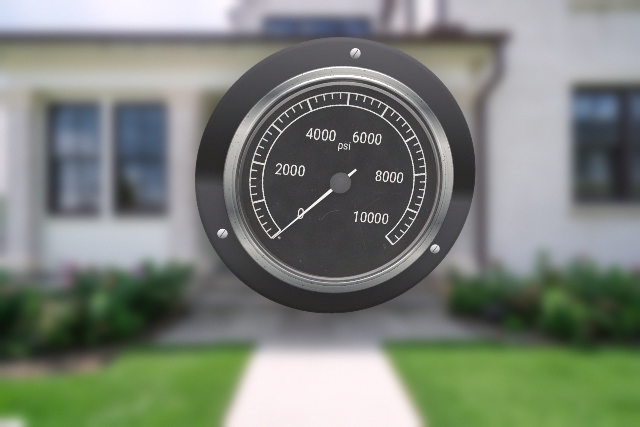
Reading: 0 (psi)
